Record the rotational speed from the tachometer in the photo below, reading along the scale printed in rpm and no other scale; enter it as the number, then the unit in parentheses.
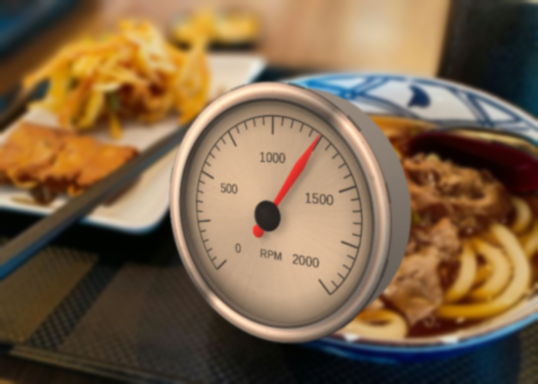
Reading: 1250 (rpm)
